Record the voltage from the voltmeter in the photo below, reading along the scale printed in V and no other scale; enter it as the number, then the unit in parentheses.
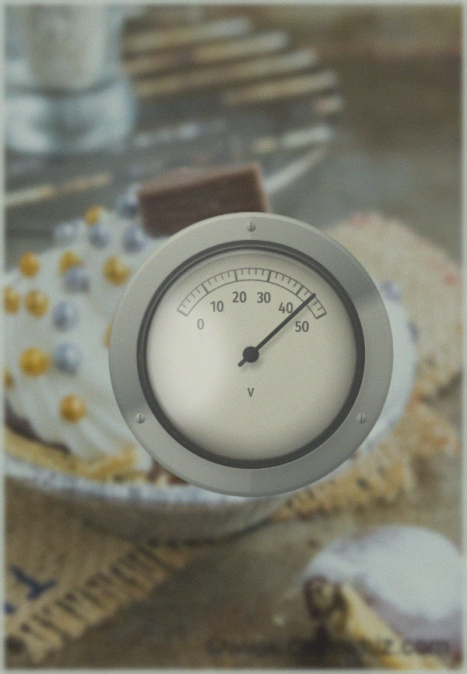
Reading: 44 (V)
